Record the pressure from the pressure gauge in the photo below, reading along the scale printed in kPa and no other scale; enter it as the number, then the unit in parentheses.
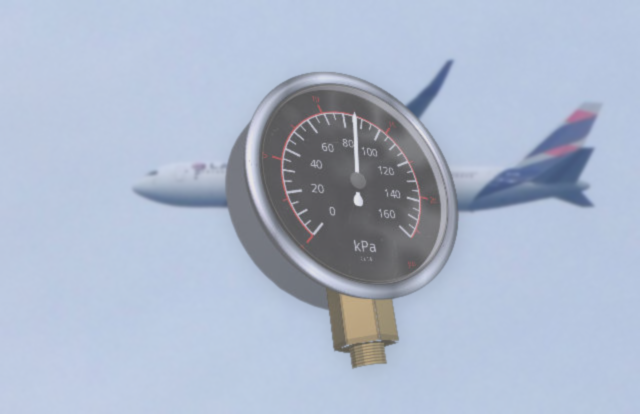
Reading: 85 (kPa)
